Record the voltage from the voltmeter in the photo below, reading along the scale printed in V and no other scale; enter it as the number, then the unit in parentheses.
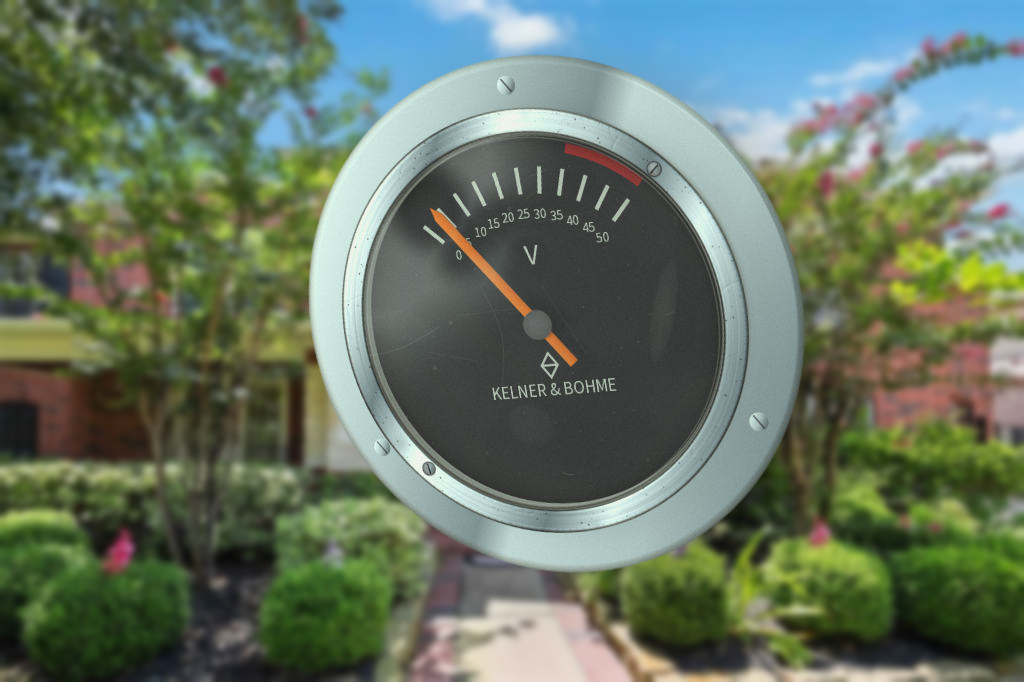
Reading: 5 (V)
